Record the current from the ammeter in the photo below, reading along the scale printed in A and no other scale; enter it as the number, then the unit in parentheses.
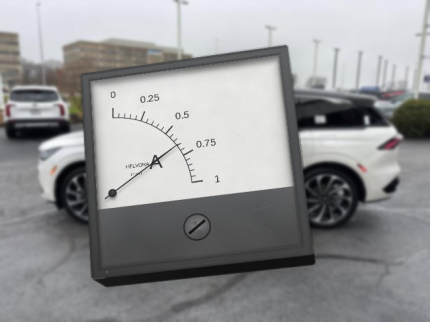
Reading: 0.65 (A)
